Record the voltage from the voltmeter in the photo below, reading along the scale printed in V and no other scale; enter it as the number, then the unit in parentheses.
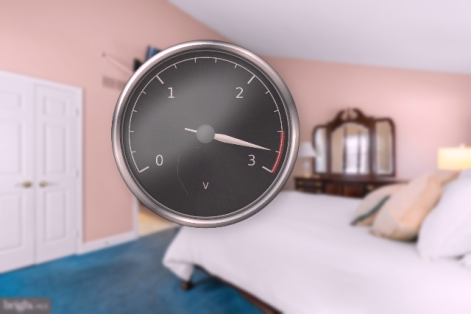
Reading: 2.8 (V)
